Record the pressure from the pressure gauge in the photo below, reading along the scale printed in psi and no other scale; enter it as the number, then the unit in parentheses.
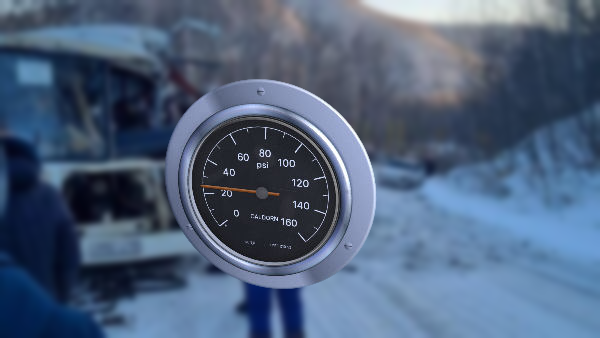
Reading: 25 (psi)
